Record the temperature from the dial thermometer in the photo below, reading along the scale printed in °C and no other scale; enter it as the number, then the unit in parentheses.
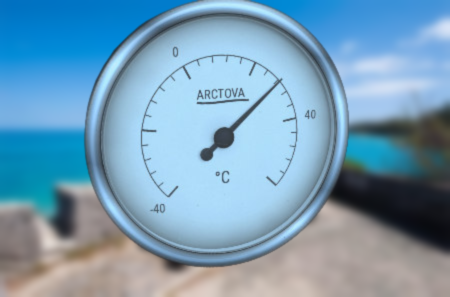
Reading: 28 (°C)
